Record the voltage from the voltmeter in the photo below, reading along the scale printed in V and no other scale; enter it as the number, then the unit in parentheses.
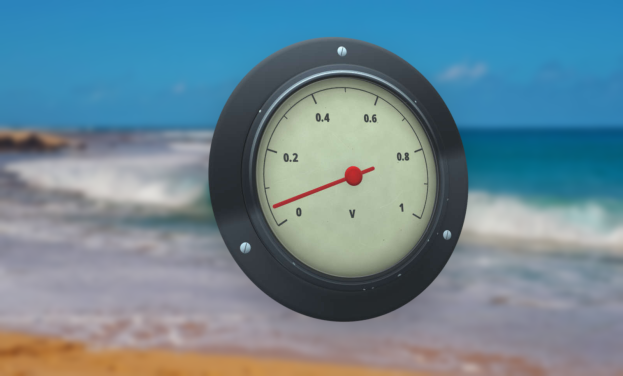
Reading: 0.05 (V)
